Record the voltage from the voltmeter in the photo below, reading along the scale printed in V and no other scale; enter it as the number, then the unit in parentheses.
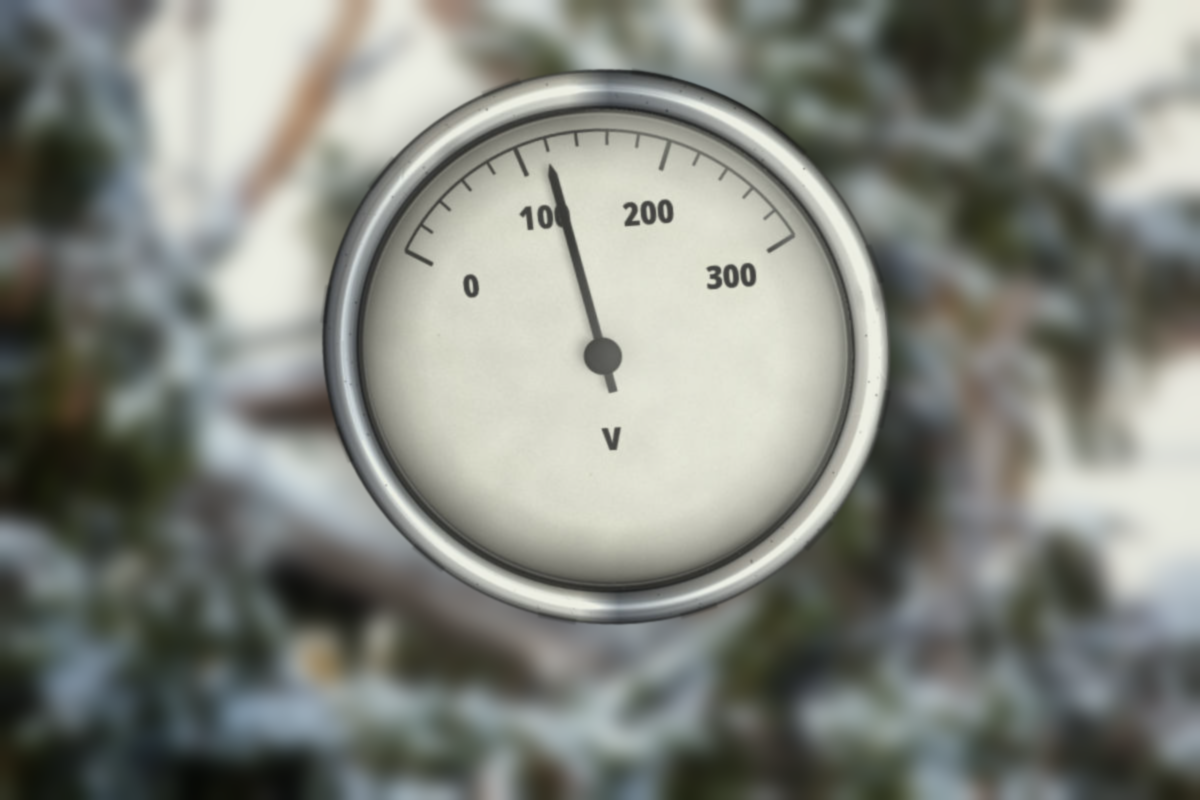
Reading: 120 (V)
